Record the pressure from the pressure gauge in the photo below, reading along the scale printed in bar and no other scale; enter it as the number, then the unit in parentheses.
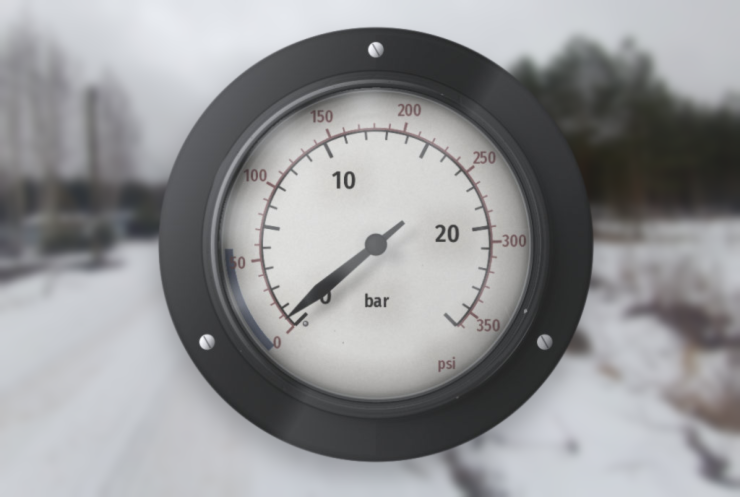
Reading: 0.5 (bar)
